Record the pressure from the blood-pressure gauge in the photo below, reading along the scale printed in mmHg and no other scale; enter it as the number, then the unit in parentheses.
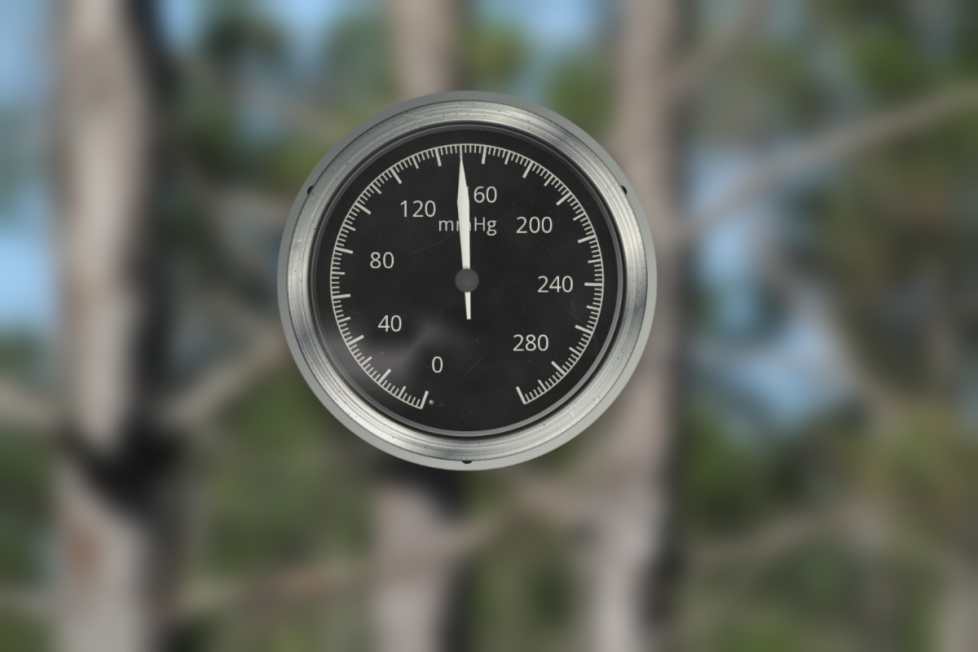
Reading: 150 (mmHg)
